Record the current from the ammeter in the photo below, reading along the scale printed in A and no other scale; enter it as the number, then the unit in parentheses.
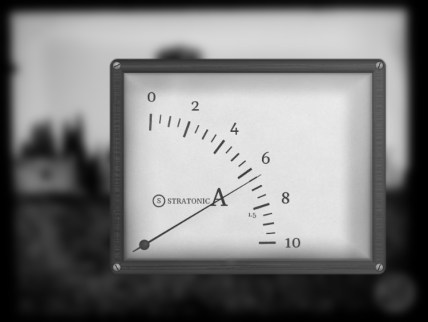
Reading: 6.5 (A)
